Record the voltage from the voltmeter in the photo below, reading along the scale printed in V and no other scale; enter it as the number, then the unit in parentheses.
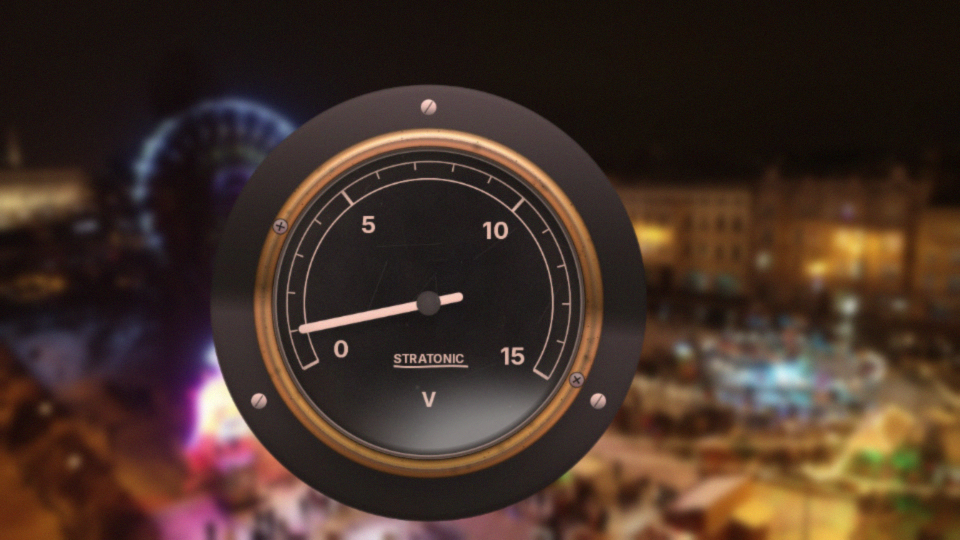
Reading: 1 (V)
